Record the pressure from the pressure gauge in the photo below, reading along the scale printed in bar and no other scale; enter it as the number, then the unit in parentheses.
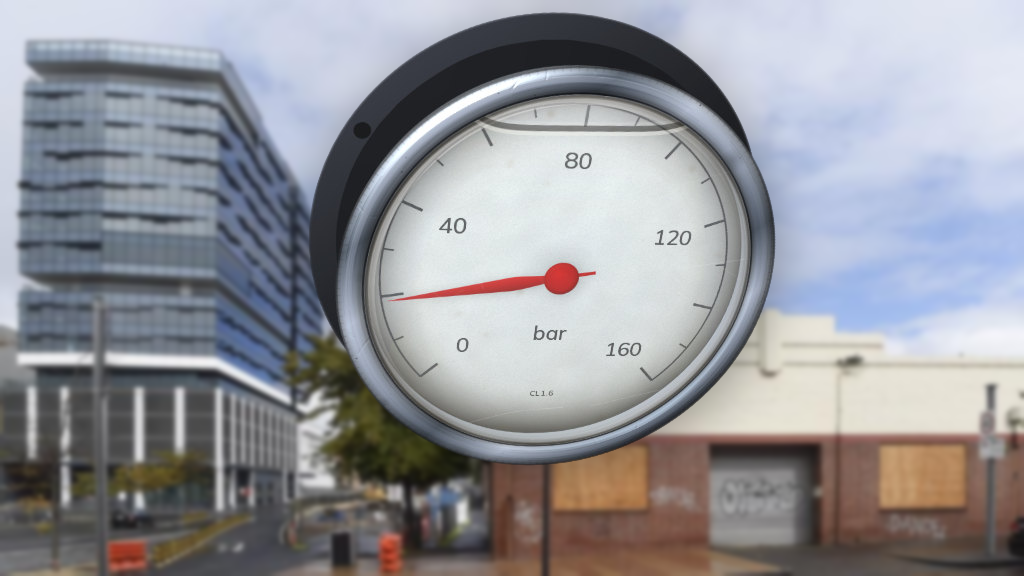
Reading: 20 (bar)
